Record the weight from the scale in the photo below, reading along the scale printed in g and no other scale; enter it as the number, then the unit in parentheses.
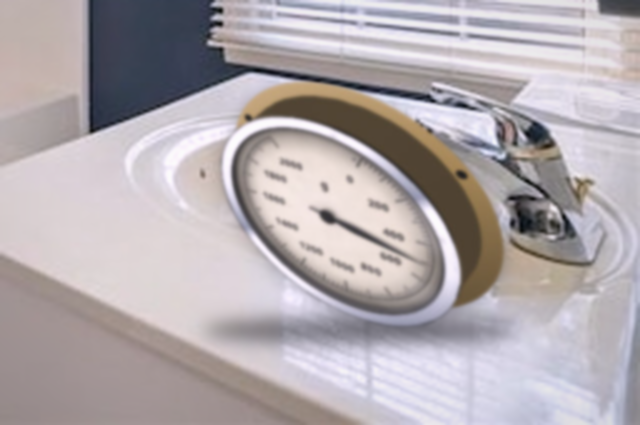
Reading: 500 (g)
